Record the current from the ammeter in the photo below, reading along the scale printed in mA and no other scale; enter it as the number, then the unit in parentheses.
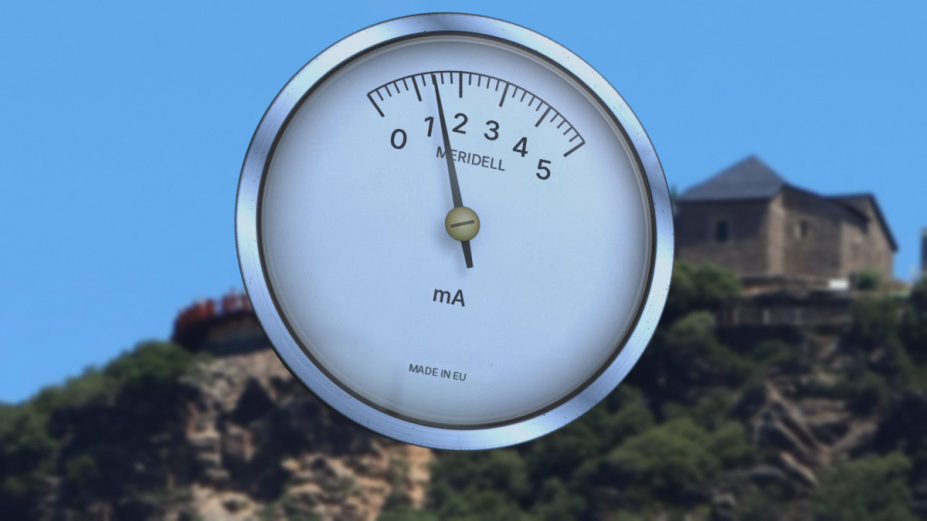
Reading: 1.4 (mA)
